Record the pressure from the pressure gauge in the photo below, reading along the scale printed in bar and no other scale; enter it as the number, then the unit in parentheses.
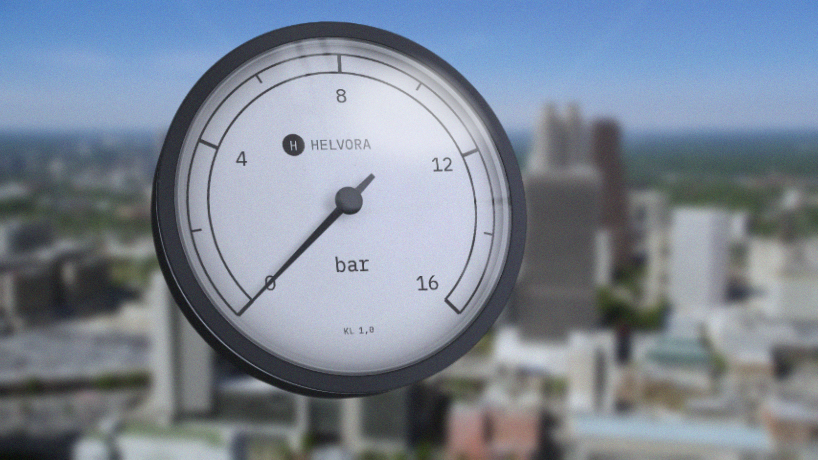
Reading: 0 (bar)
